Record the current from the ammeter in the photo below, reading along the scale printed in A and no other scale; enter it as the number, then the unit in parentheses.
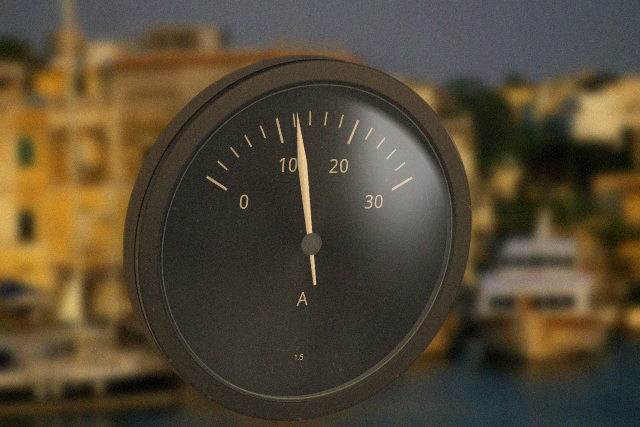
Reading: 12 (A)
